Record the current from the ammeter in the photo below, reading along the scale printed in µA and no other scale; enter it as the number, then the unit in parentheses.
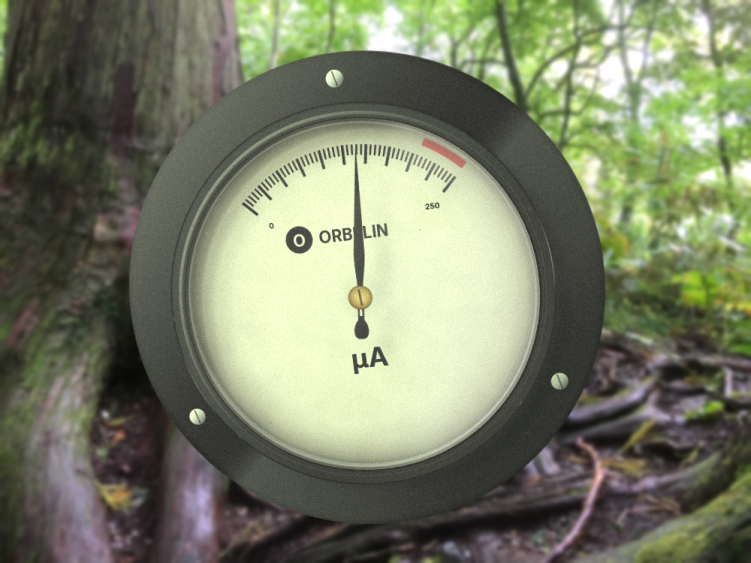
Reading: 140 (µA)
